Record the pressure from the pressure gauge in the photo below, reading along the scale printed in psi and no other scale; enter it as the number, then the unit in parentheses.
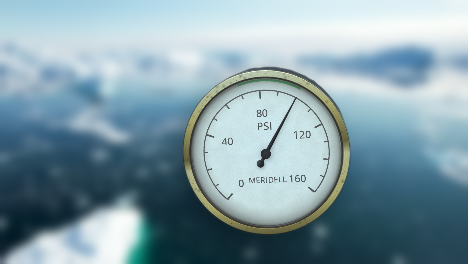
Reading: 100 (psi)
